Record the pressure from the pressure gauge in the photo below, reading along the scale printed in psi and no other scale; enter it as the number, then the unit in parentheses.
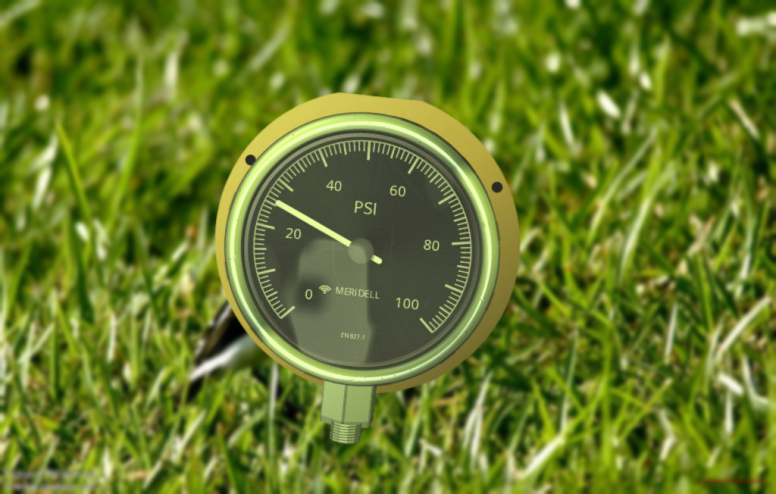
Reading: 26 (psi)
